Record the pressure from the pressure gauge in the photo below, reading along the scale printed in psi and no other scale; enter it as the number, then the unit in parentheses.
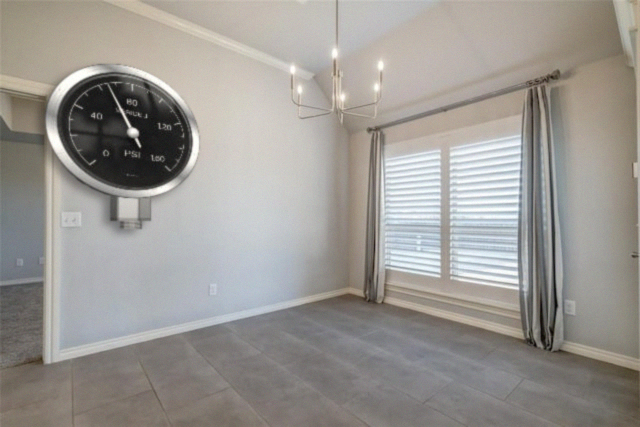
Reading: 65 (psi)
